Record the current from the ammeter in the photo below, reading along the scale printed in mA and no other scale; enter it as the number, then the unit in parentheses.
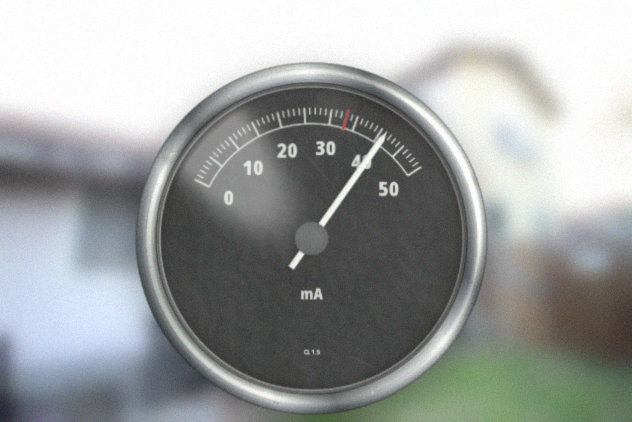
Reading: 41 (mA)
